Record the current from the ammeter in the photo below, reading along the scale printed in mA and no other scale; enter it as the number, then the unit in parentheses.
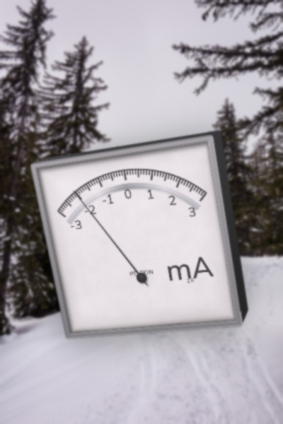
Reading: -2 (mA)
